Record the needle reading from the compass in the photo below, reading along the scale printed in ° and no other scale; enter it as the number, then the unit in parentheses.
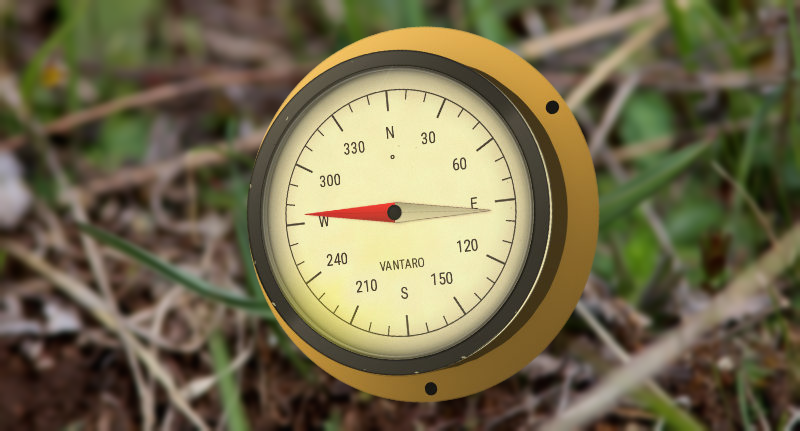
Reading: 275 (°)
